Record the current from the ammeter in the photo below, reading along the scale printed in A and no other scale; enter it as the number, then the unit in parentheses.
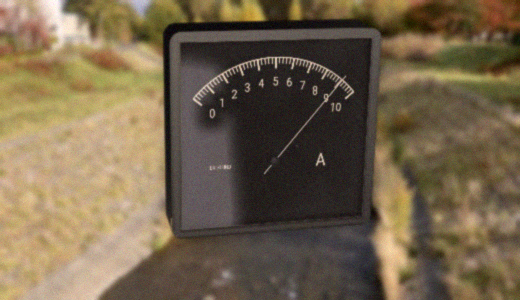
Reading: 9 (A)
